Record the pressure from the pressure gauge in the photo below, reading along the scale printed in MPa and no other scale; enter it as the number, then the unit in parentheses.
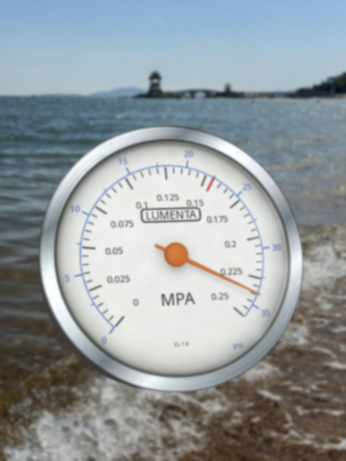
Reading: 0.235 (MPa)
